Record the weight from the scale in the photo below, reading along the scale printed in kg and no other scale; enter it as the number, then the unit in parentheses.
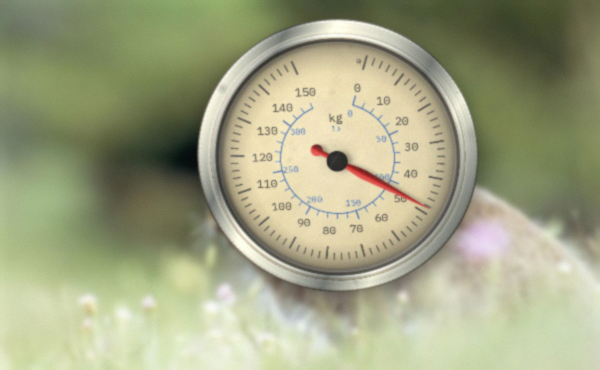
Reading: 48 (kg)
